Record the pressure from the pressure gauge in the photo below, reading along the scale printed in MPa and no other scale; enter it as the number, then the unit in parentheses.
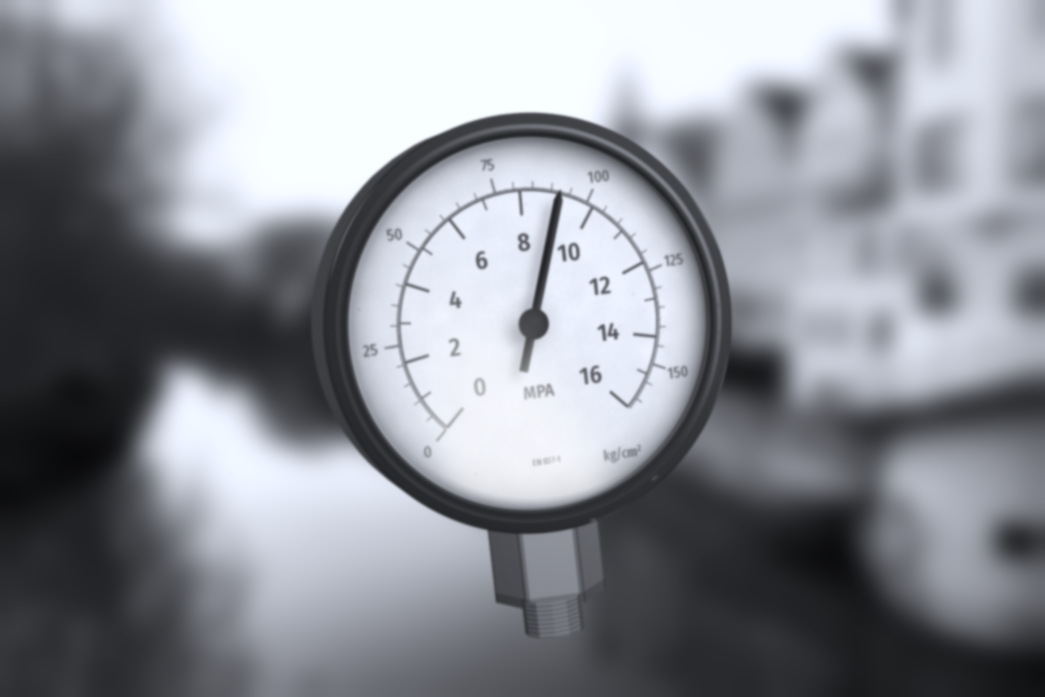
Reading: 9 (MPa)
